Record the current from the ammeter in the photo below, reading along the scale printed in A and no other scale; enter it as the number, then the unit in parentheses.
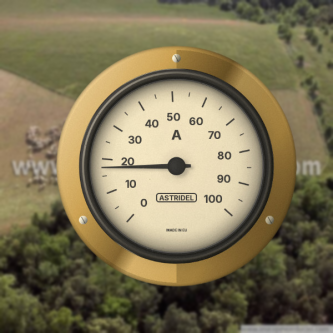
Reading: 17.5 (A)
